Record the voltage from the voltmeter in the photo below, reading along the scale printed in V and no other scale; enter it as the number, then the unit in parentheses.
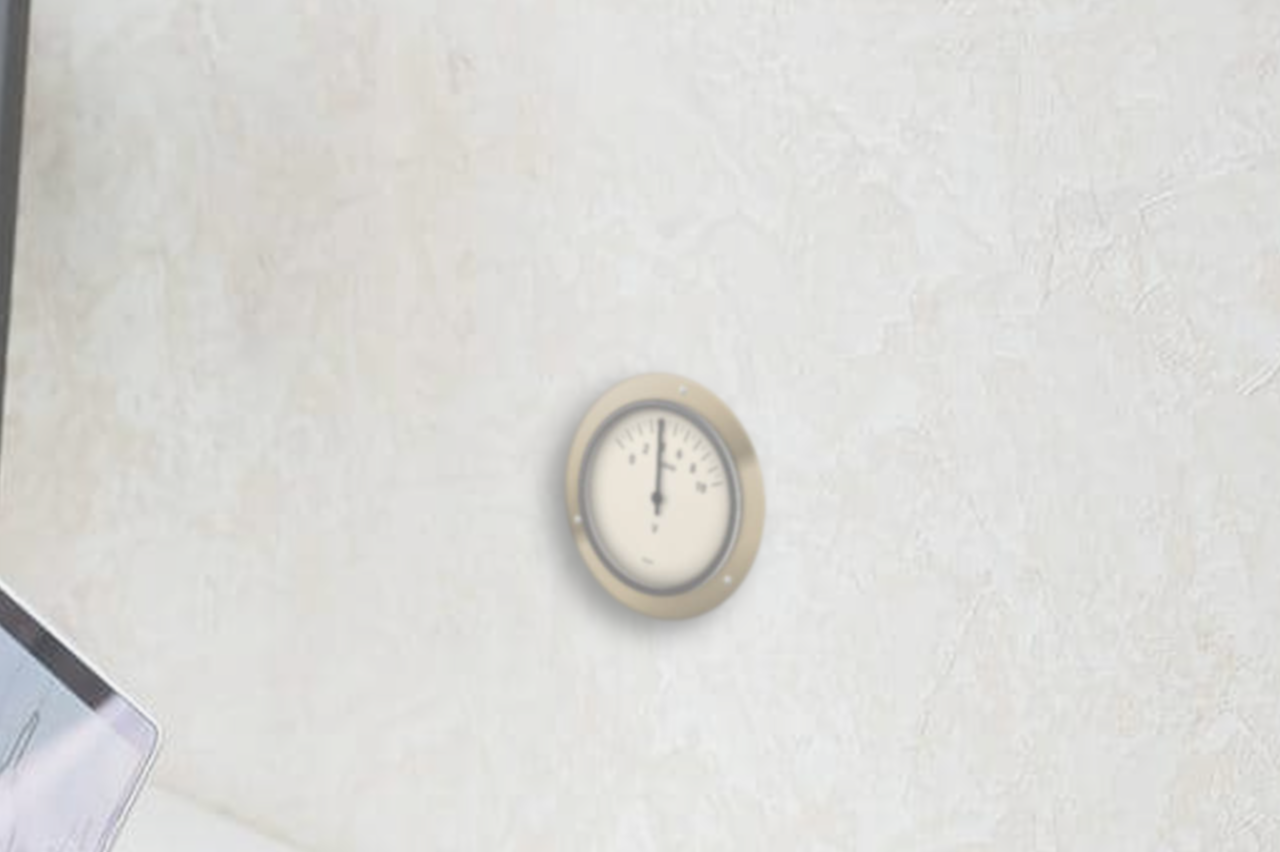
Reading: 4 (V)
